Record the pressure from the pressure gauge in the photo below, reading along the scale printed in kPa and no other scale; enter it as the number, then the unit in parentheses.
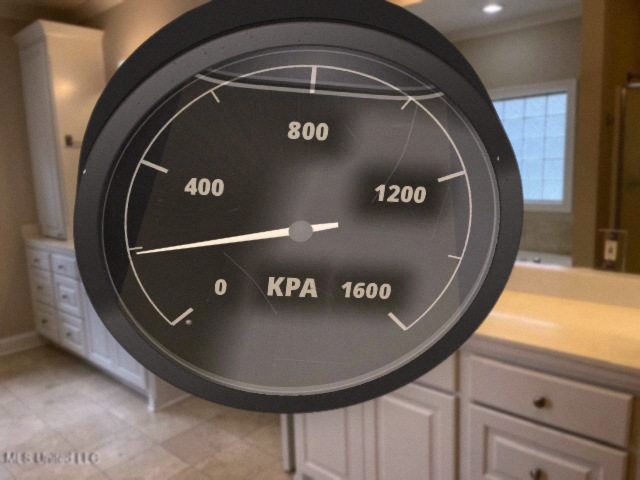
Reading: 200 (kPa)
